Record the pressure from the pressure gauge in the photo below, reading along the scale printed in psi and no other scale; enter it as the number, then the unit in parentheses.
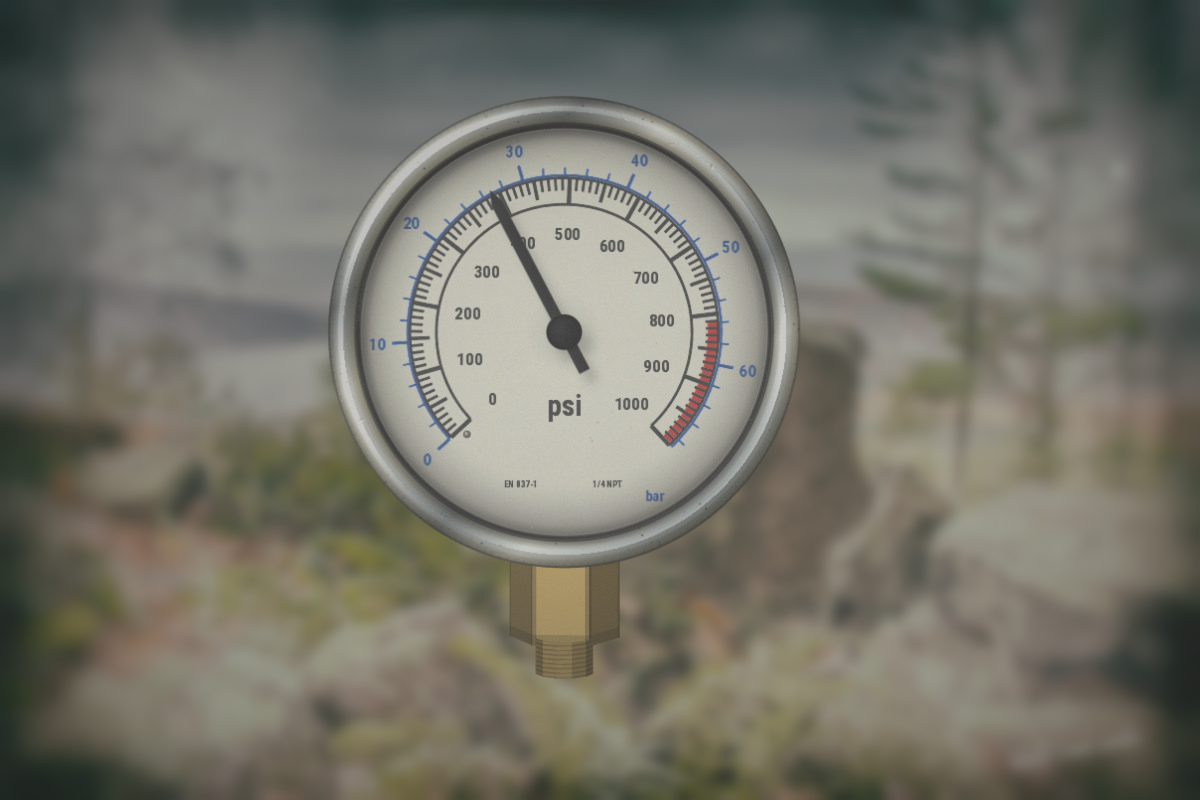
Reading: 390 (psi)
